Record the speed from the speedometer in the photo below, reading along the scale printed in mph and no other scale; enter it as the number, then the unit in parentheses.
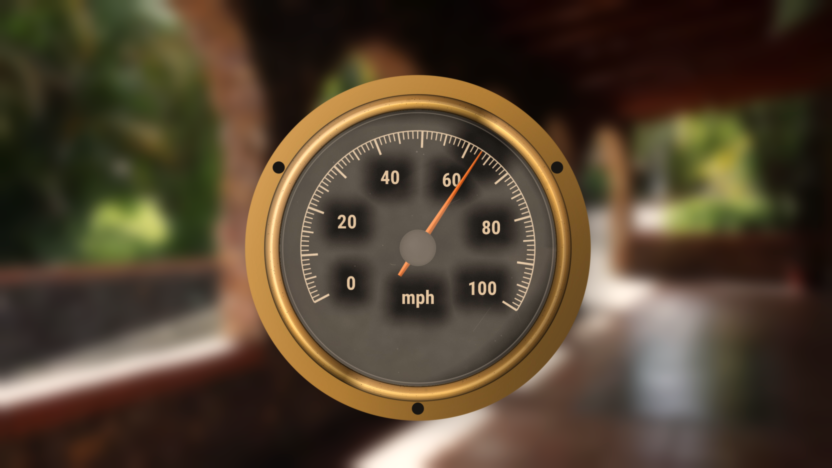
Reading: 63 (mph)
